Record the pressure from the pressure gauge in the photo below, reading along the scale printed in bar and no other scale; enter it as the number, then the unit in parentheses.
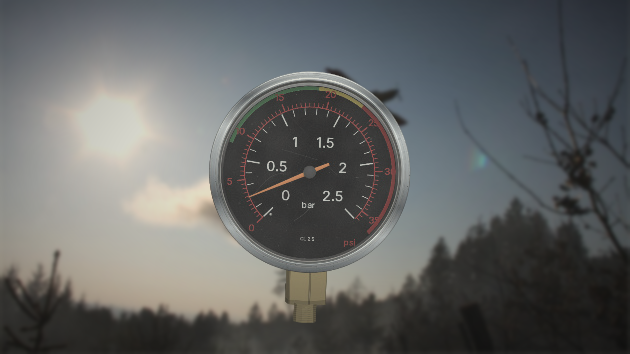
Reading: 0.2 (bar)
